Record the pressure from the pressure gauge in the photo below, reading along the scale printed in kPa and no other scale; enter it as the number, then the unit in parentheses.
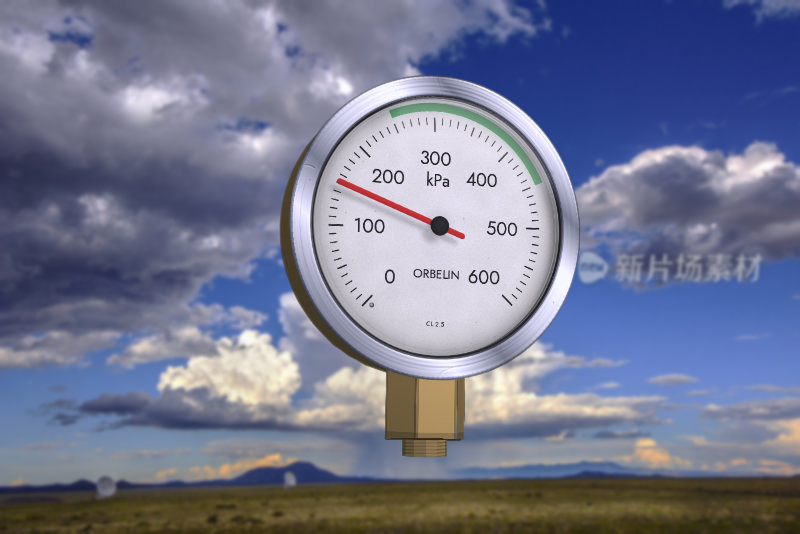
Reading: 150 (kPa)
